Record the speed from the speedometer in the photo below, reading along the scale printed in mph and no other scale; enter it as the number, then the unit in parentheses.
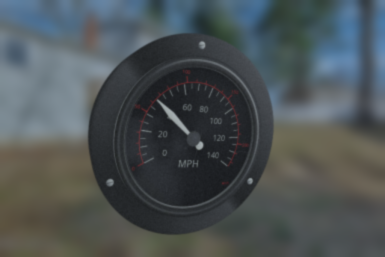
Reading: 40 (mph)
